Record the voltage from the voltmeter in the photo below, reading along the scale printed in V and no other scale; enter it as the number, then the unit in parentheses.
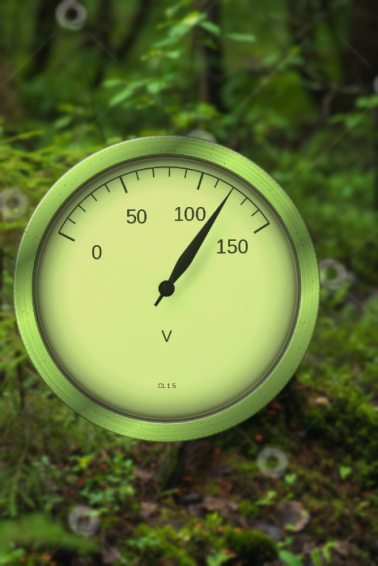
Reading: 120 (V)
